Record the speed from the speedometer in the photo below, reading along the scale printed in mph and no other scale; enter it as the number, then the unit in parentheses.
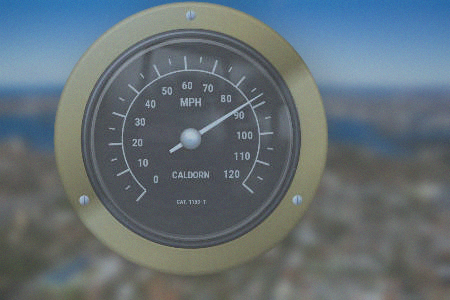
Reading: 87.5 (mph)
